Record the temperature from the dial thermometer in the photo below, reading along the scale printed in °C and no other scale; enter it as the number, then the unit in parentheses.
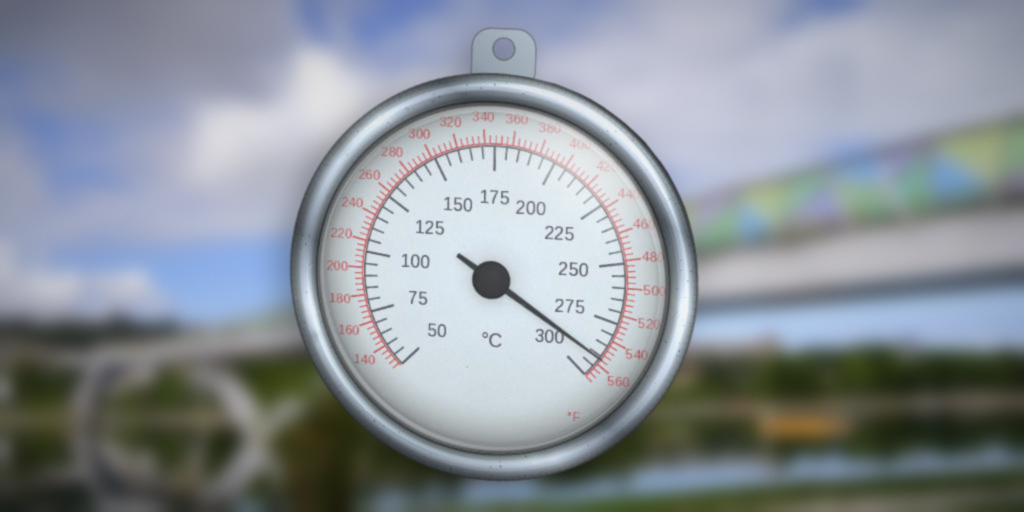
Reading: 290 (°C)
